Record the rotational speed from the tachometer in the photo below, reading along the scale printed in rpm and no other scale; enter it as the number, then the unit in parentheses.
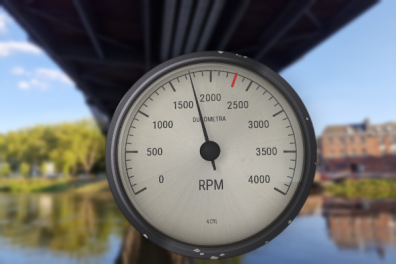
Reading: 1750 (rpm)
